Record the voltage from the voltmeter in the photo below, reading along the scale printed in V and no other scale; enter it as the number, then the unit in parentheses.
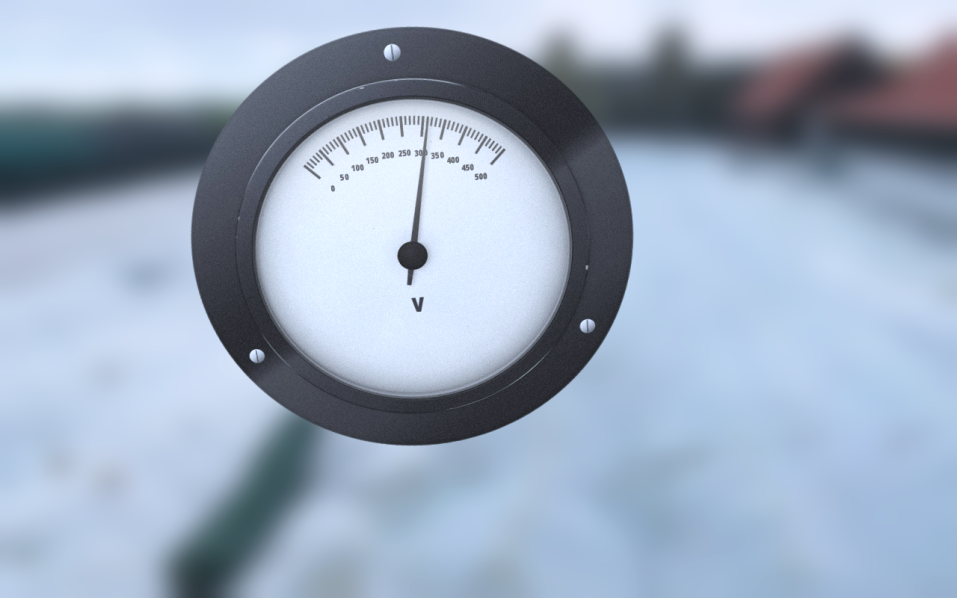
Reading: 310 (V)
